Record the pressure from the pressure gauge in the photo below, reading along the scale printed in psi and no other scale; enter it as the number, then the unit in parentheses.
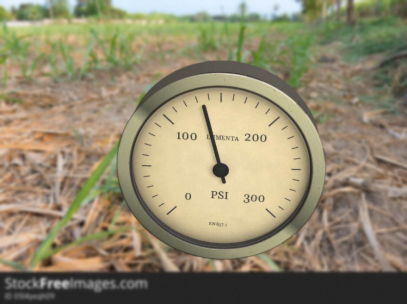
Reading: 135 (psi)
